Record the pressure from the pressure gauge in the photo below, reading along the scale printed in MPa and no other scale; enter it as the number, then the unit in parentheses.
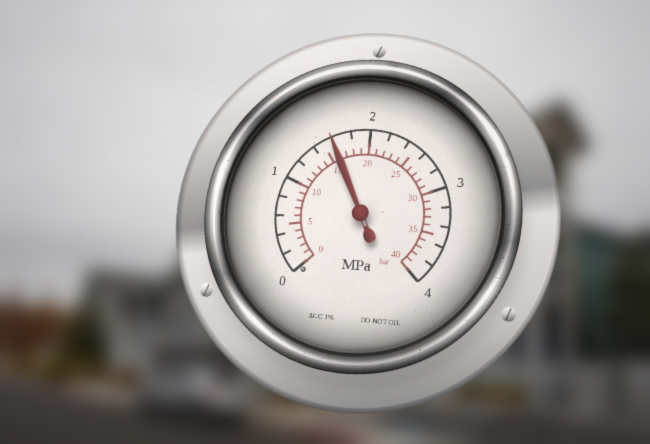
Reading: 1.6 (MPa)
